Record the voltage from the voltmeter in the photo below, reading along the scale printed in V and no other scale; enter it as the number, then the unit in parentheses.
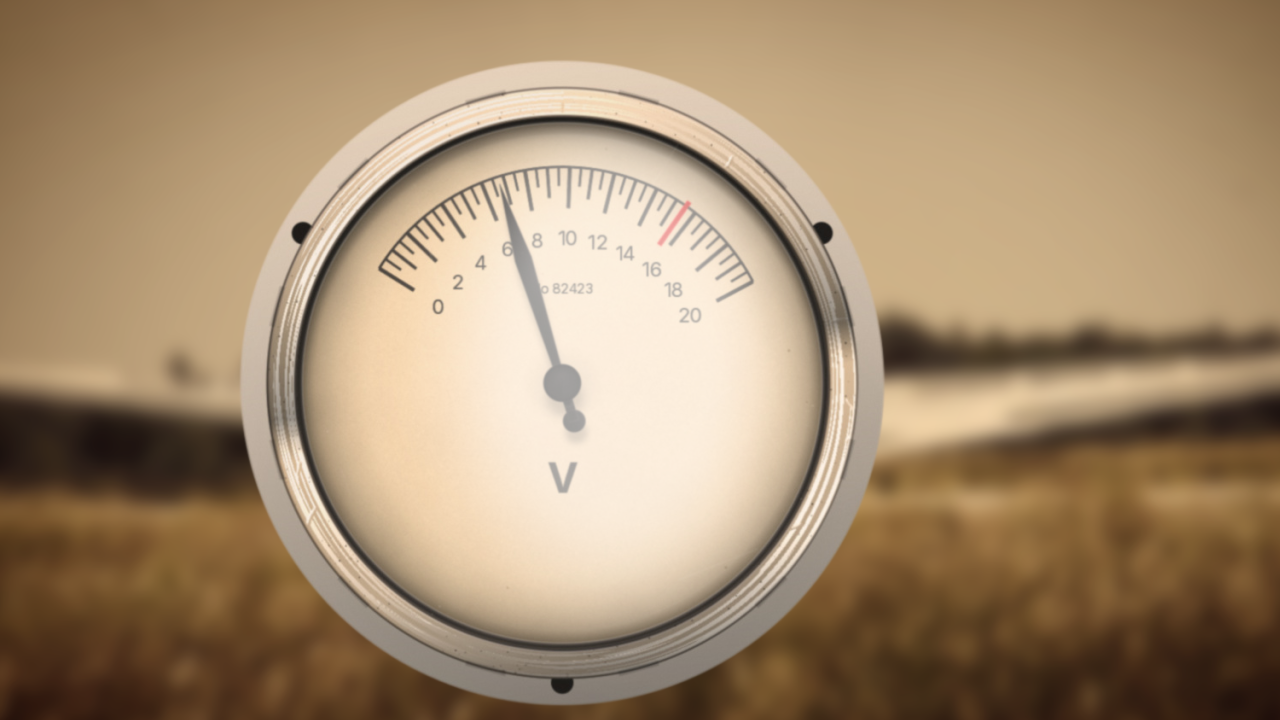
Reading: 6.75 (V)
